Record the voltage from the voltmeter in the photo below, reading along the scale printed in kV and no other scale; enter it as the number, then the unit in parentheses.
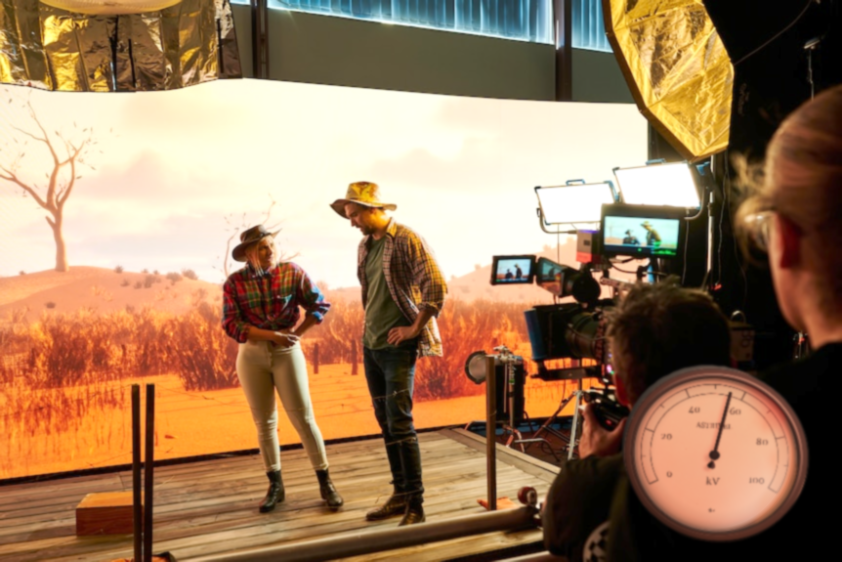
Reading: 55 (kV)
